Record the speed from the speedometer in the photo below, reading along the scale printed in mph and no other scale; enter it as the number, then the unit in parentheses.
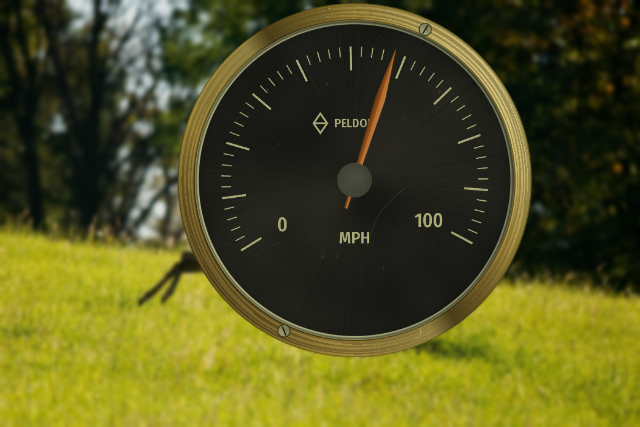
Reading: 58 (mph)
